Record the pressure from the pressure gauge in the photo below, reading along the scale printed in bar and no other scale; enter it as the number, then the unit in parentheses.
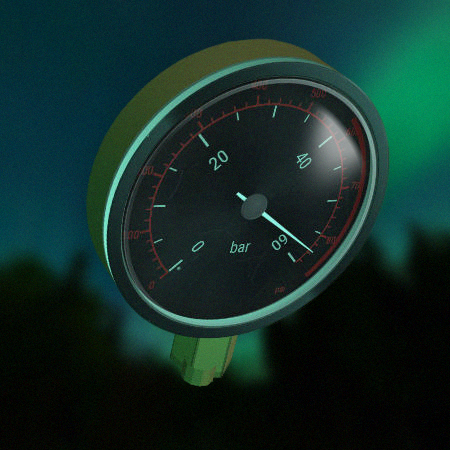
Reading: 57.5 (bar)
